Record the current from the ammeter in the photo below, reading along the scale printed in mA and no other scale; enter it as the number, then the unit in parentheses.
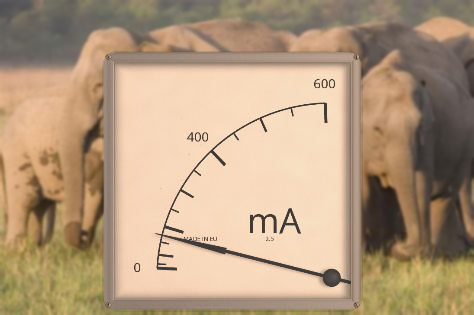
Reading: 175 (mA)
